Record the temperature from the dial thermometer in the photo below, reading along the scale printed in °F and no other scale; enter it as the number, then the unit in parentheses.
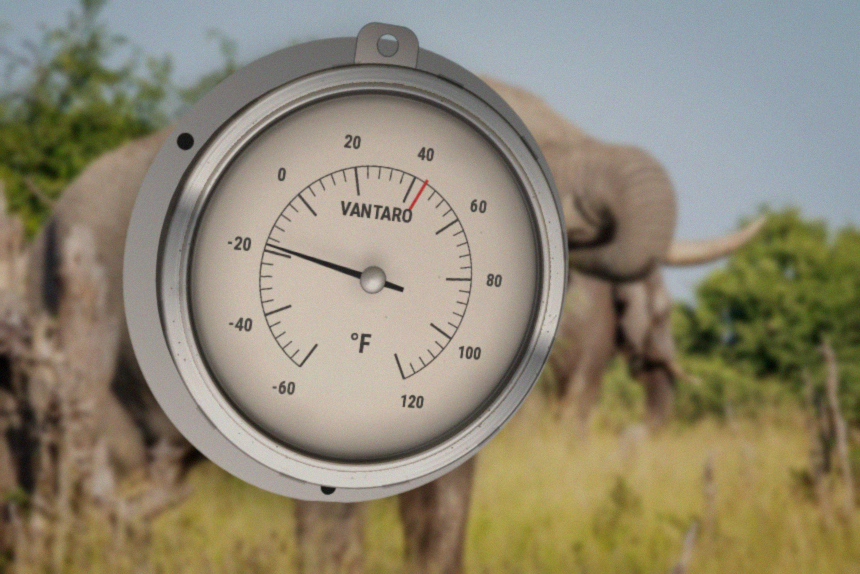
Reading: -18 (°F)
